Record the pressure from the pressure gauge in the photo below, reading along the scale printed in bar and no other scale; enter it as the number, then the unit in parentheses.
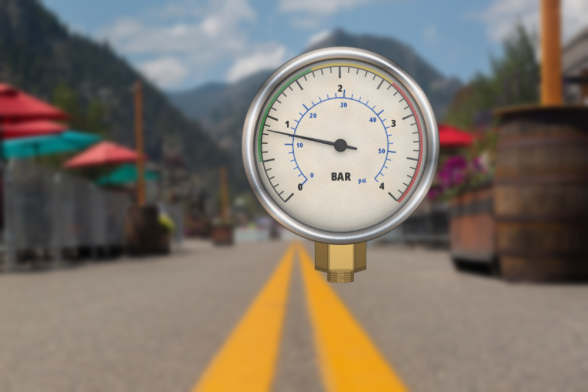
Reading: 0.85 (bar)
